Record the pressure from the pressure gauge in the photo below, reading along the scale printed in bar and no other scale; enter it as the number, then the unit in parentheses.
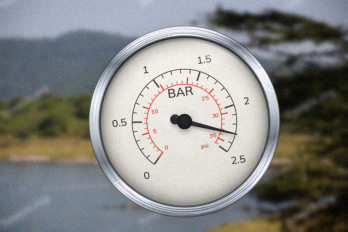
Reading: 2.3 (bar)
